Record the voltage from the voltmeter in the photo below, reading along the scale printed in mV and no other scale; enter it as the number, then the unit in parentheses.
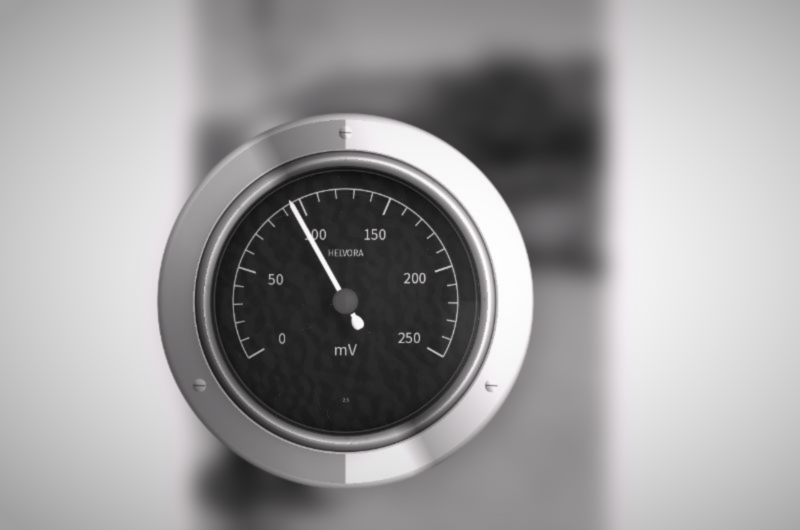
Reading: 95 (mV)
